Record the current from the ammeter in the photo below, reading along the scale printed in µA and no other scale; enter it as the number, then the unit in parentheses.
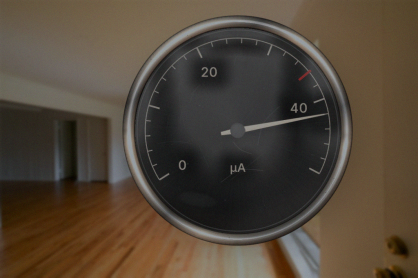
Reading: 42 (µA)
